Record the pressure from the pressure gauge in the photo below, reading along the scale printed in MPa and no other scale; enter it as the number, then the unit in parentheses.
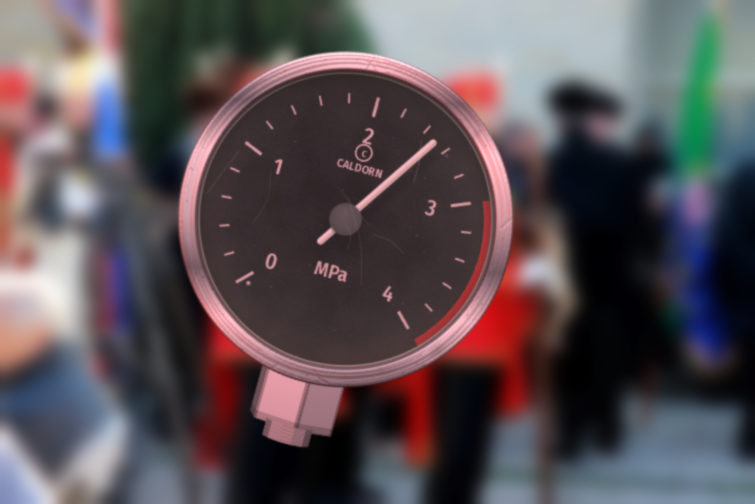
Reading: 2.5 (MPa)
